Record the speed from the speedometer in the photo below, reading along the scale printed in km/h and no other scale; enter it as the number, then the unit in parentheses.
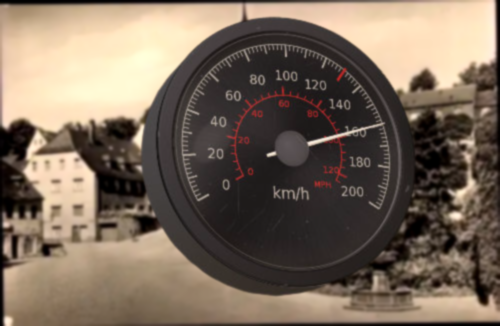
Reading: 160 (km/h)
